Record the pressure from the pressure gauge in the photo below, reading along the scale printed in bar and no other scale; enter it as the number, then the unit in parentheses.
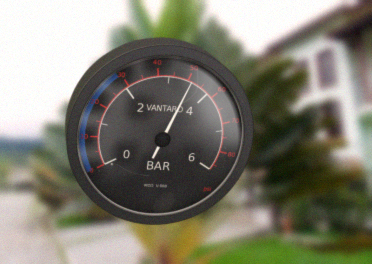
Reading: 3.5 (bar)
